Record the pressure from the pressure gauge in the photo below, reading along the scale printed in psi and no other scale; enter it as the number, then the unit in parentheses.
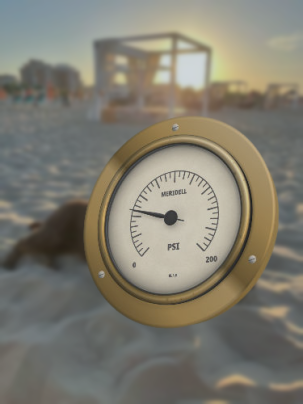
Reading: 45 (psi)
